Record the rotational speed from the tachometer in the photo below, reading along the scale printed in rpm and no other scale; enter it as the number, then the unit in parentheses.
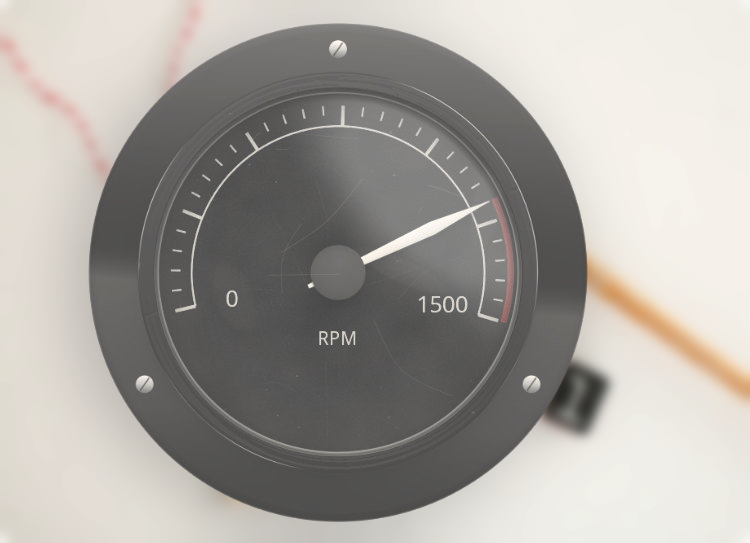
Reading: 1200 (rpm)
